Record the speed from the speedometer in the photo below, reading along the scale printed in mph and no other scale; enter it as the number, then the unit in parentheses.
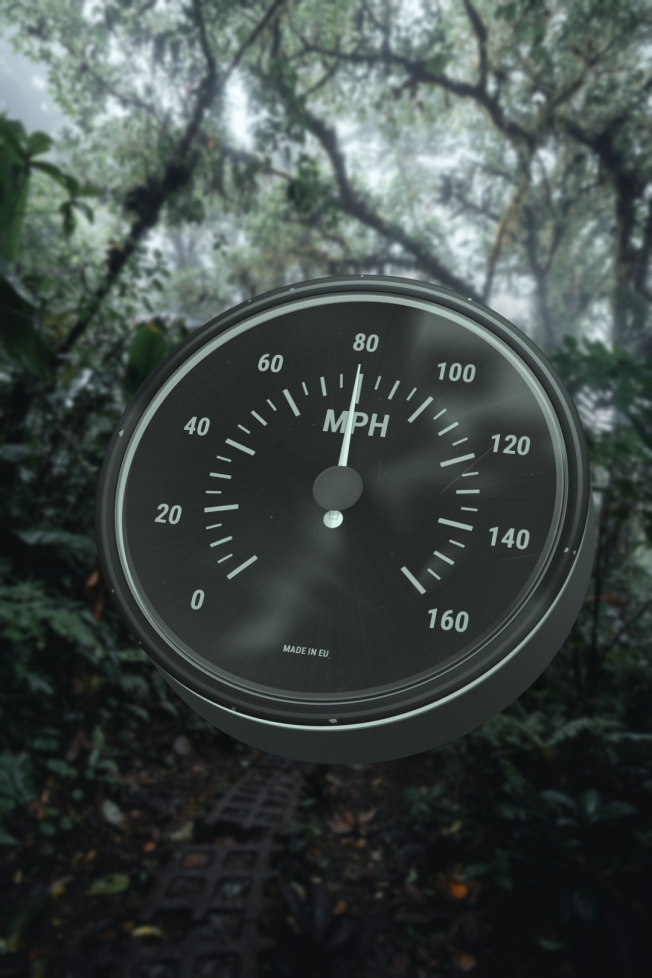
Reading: 80 (mph)
